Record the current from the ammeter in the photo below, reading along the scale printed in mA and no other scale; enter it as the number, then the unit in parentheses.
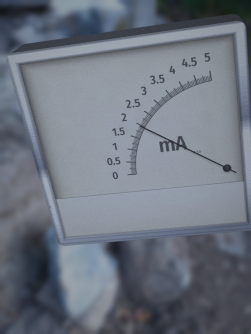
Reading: 2 (mA)
